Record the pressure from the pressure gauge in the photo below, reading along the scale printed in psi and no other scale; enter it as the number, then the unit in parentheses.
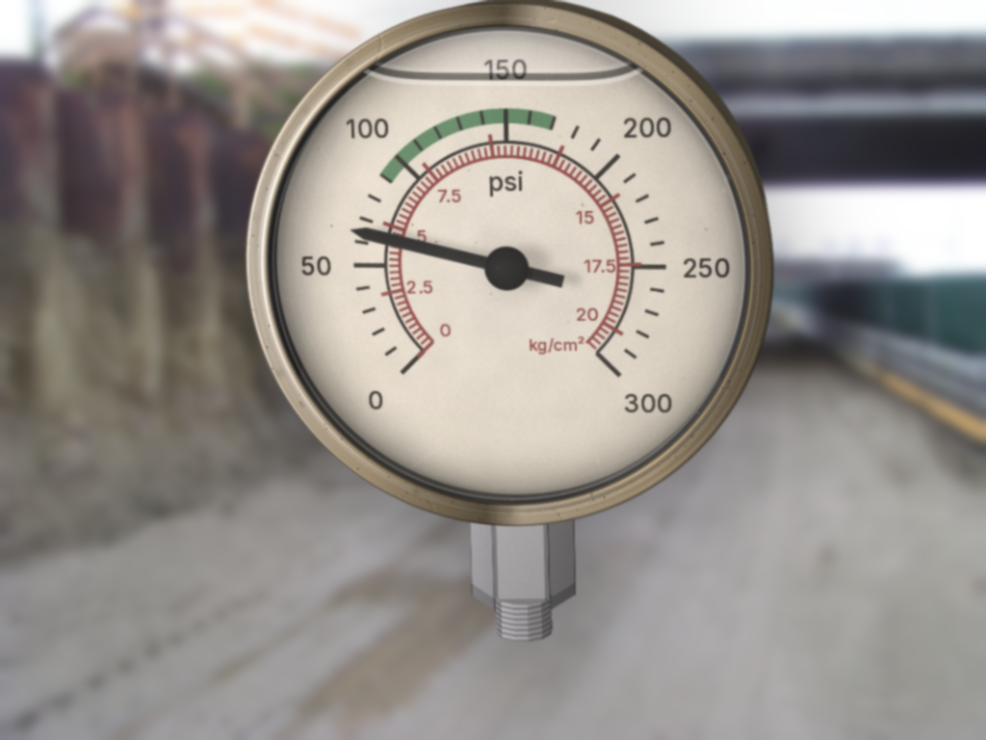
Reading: 65 (psi)
